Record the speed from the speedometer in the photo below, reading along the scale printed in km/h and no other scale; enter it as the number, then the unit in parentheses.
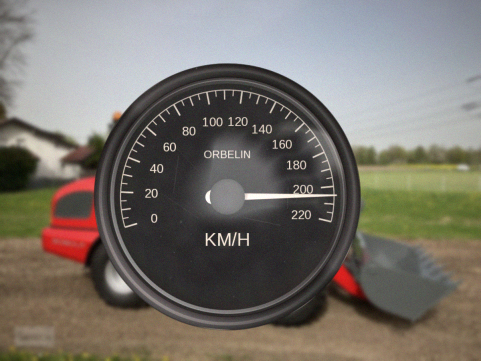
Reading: 205 (km/h)
